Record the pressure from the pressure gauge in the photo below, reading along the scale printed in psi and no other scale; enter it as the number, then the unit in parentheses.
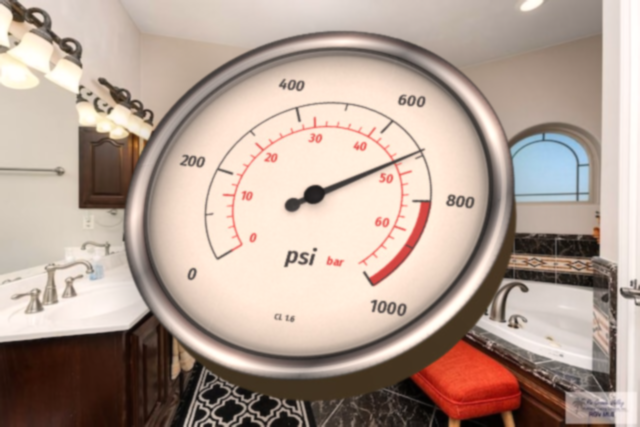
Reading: 700 (psi)
